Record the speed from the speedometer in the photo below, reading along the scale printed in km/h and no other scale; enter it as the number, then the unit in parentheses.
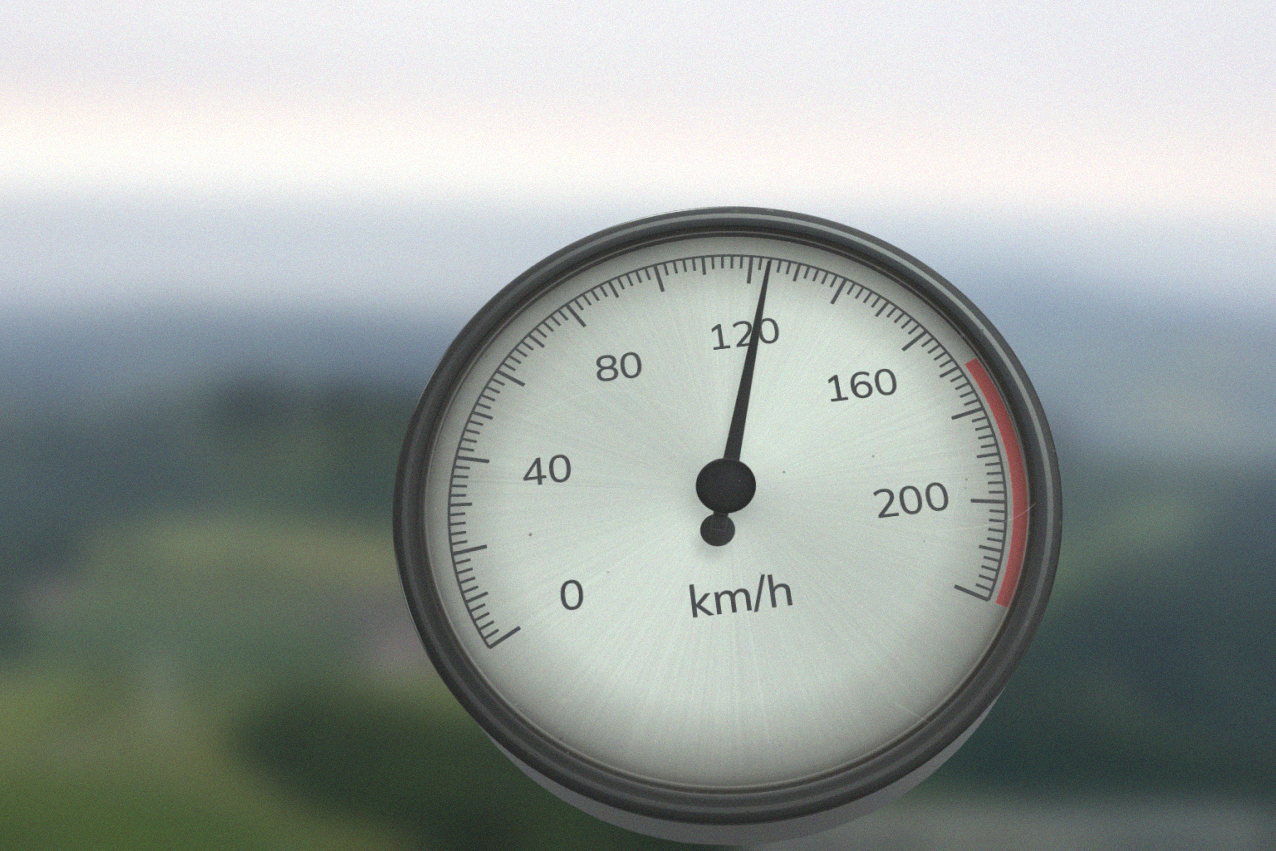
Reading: 124 (km/h)
